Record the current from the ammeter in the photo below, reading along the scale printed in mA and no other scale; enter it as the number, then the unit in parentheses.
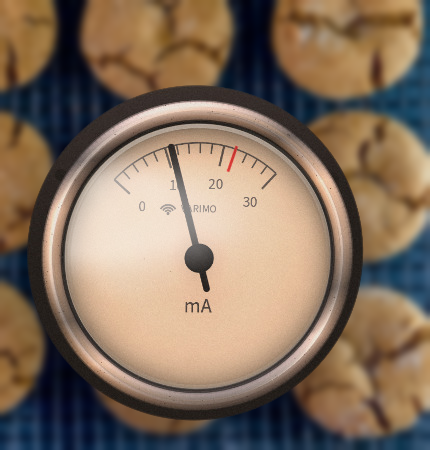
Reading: 11 (mA)
